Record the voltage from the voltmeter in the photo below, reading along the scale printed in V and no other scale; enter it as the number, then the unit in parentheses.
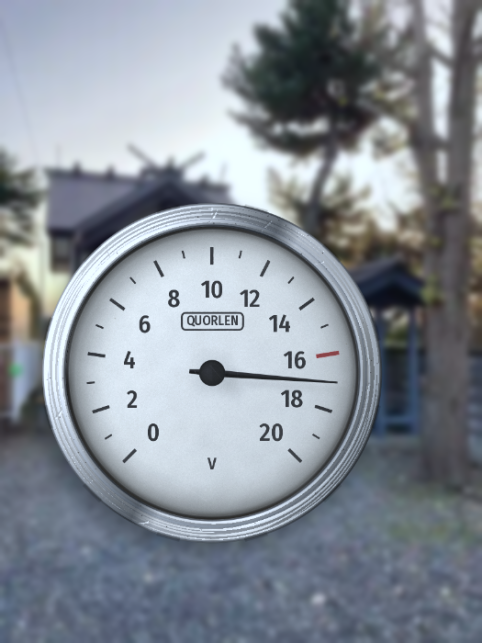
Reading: 17 (V)
